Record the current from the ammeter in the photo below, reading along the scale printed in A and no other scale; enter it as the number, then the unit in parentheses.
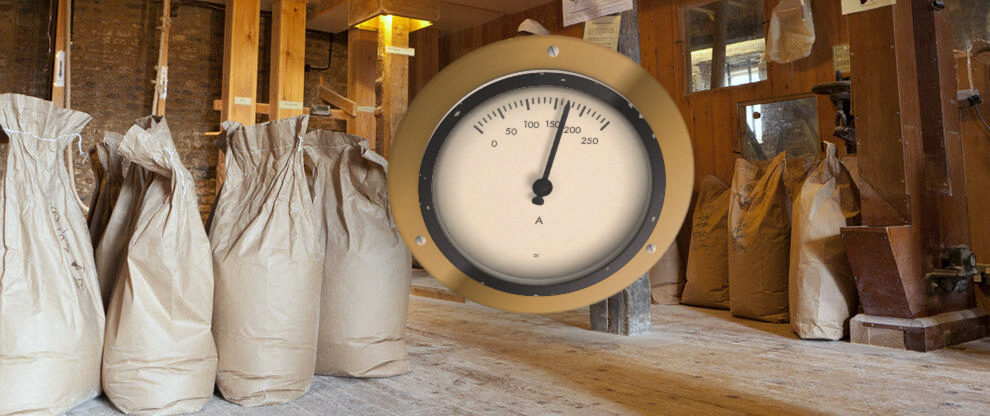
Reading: 170 (A)
